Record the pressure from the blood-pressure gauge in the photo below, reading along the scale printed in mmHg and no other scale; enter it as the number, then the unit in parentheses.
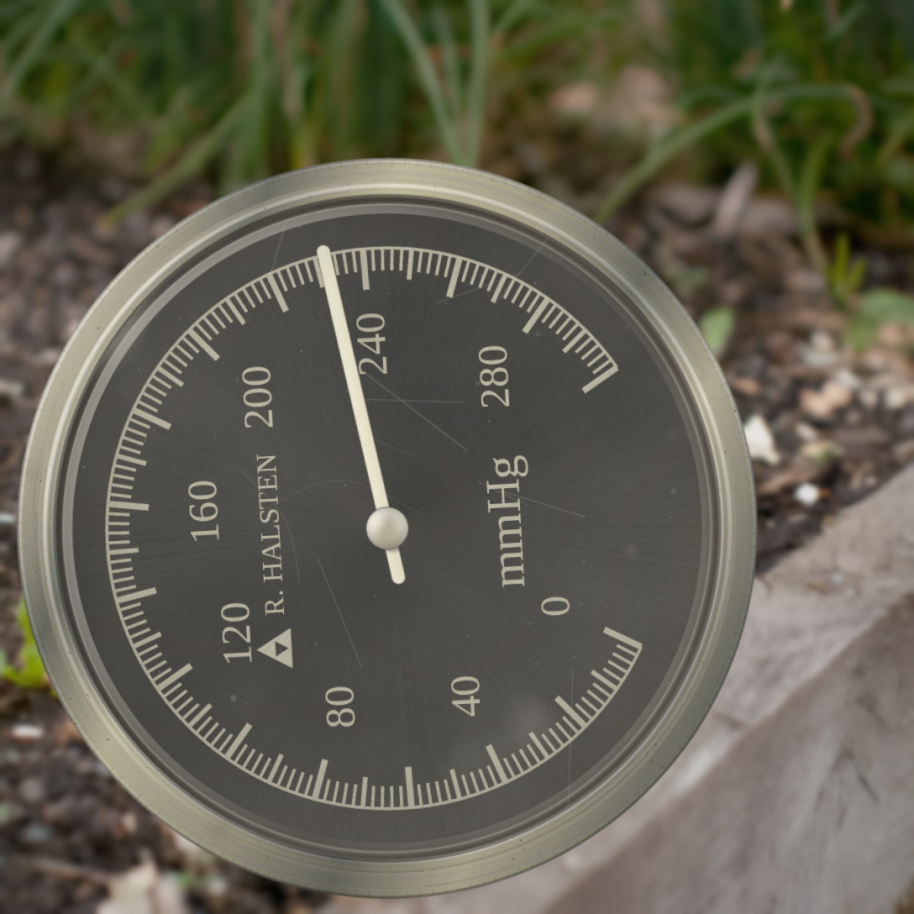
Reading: 232 (mmHg)
